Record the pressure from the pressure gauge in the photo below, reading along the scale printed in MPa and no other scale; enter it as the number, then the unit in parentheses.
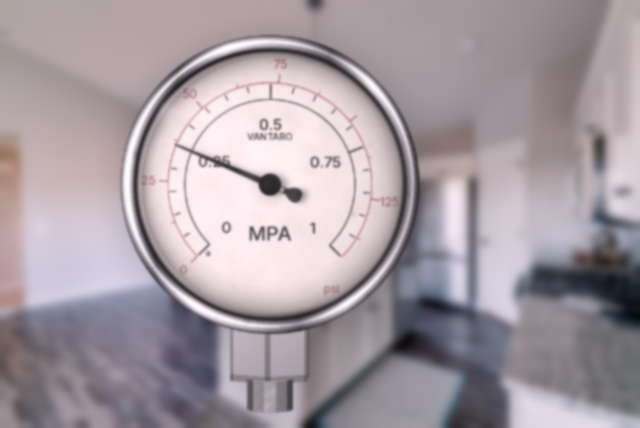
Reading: 0.25 (MPa)
